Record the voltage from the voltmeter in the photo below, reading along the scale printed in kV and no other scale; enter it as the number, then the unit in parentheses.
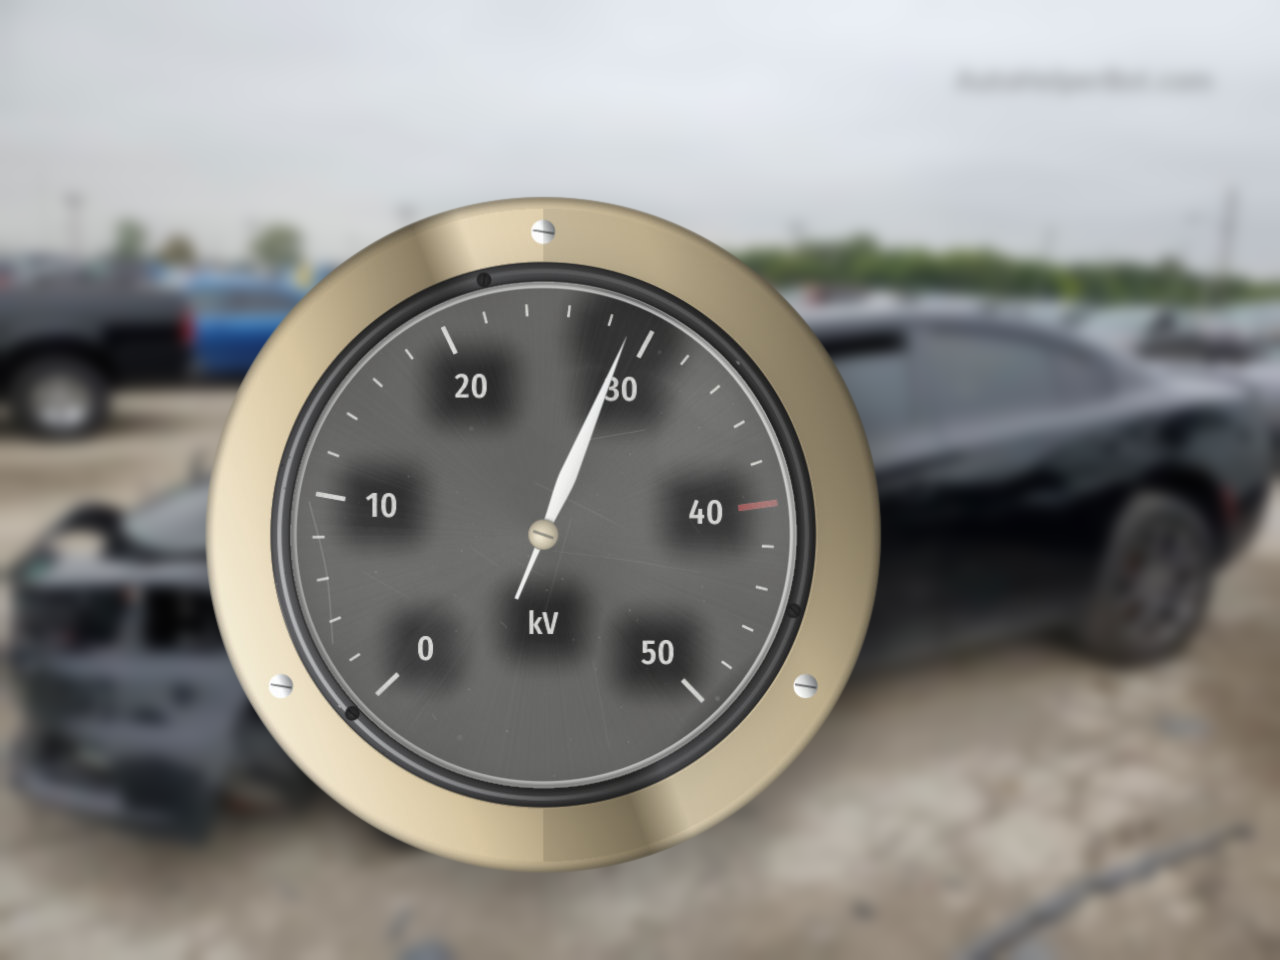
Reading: 29 (kV)
